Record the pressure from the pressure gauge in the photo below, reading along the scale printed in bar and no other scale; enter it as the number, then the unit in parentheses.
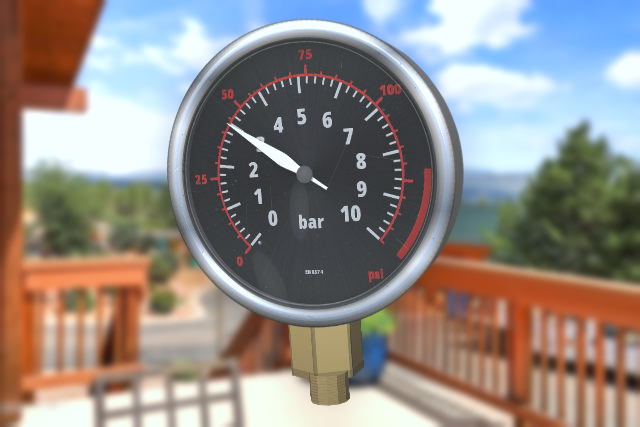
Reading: 3 (bar)
